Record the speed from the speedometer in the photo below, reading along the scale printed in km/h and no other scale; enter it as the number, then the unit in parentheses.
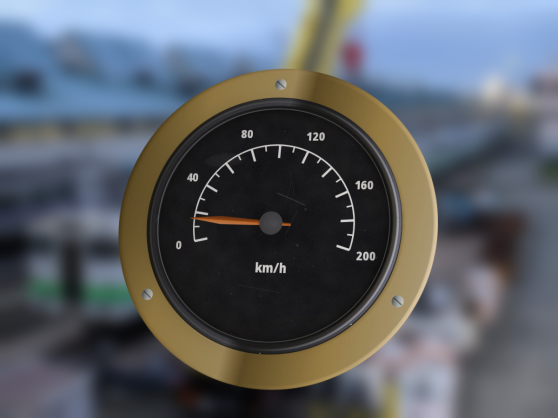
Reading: 15 (km/h)
